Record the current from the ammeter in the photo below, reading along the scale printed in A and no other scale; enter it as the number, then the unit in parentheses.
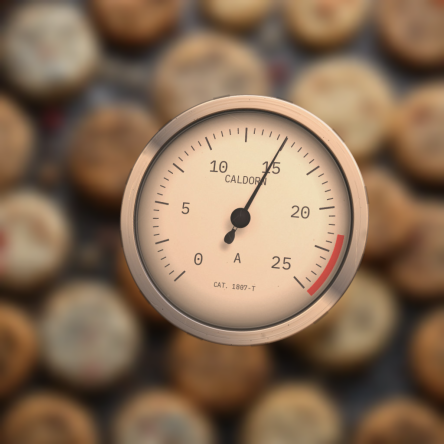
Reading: 15 (A)
